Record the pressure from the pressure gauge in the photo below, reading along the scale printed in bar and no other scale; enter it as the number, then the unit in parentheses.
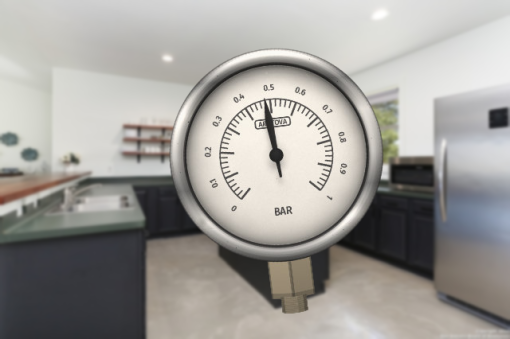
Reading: 0.48 (bar)
